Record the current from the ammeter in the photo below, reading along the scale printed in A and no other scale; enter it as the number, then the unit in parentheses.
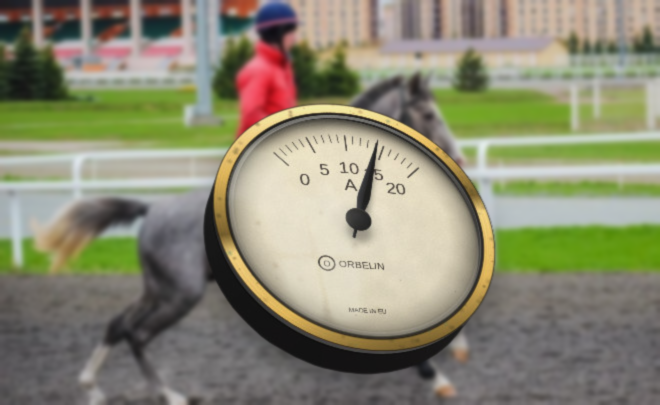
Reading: 14 (A)
